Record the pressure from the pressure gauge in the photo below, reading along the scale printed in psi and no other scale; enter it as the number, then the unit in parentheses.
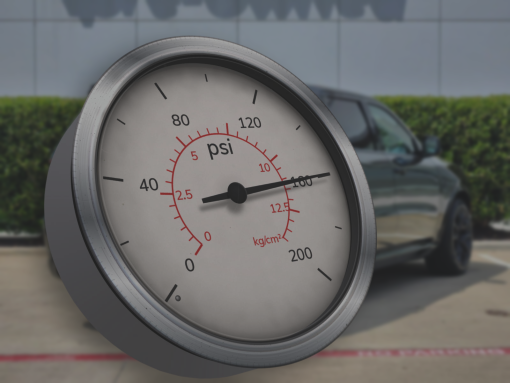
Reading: 160 (psi)
